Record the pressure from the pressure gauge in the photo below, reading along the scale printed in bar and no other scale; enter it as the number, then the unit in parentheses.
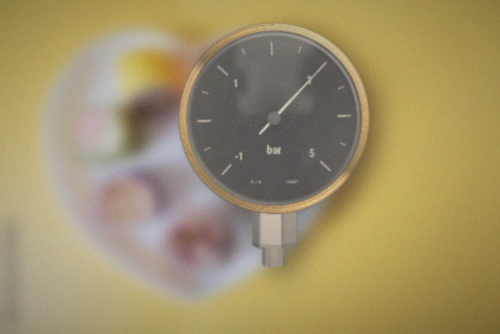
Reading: 3 (bar)
